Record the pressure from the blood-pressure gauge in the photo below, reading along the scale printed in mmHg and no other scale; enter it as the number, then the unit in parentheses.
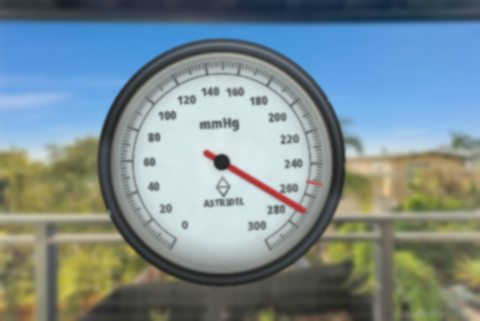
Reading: 270 (mmHg)
